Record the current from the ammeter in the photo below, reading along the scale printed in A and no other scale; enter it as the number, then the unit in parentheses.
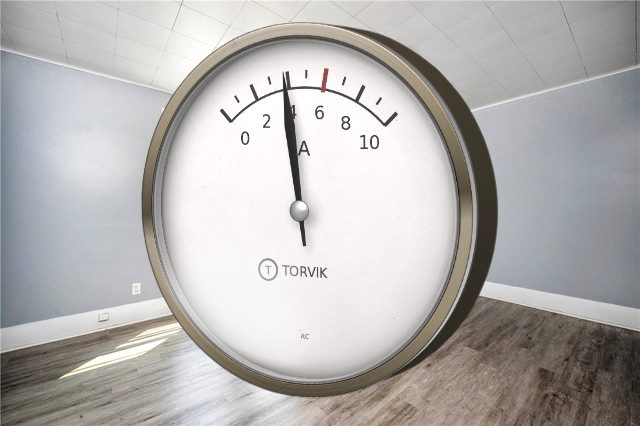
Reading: 4 (A)
